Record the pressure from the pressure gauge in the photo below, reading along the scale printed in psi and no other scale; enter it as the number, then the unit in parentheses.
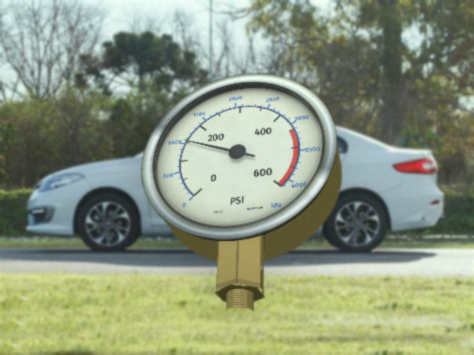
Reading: 150 (psi)
